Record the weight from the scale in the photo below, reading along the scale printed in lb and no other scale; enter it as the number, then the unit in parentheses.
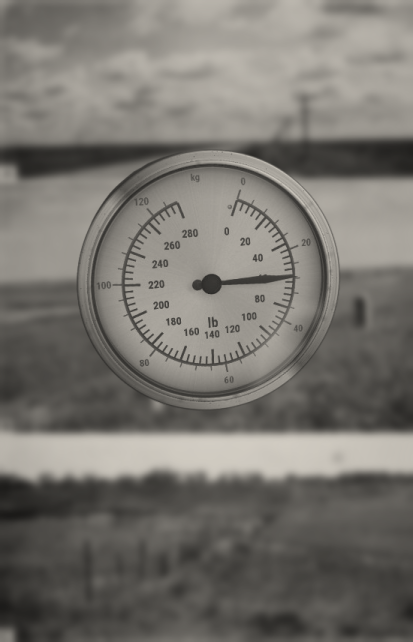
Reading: 60 (lb)
